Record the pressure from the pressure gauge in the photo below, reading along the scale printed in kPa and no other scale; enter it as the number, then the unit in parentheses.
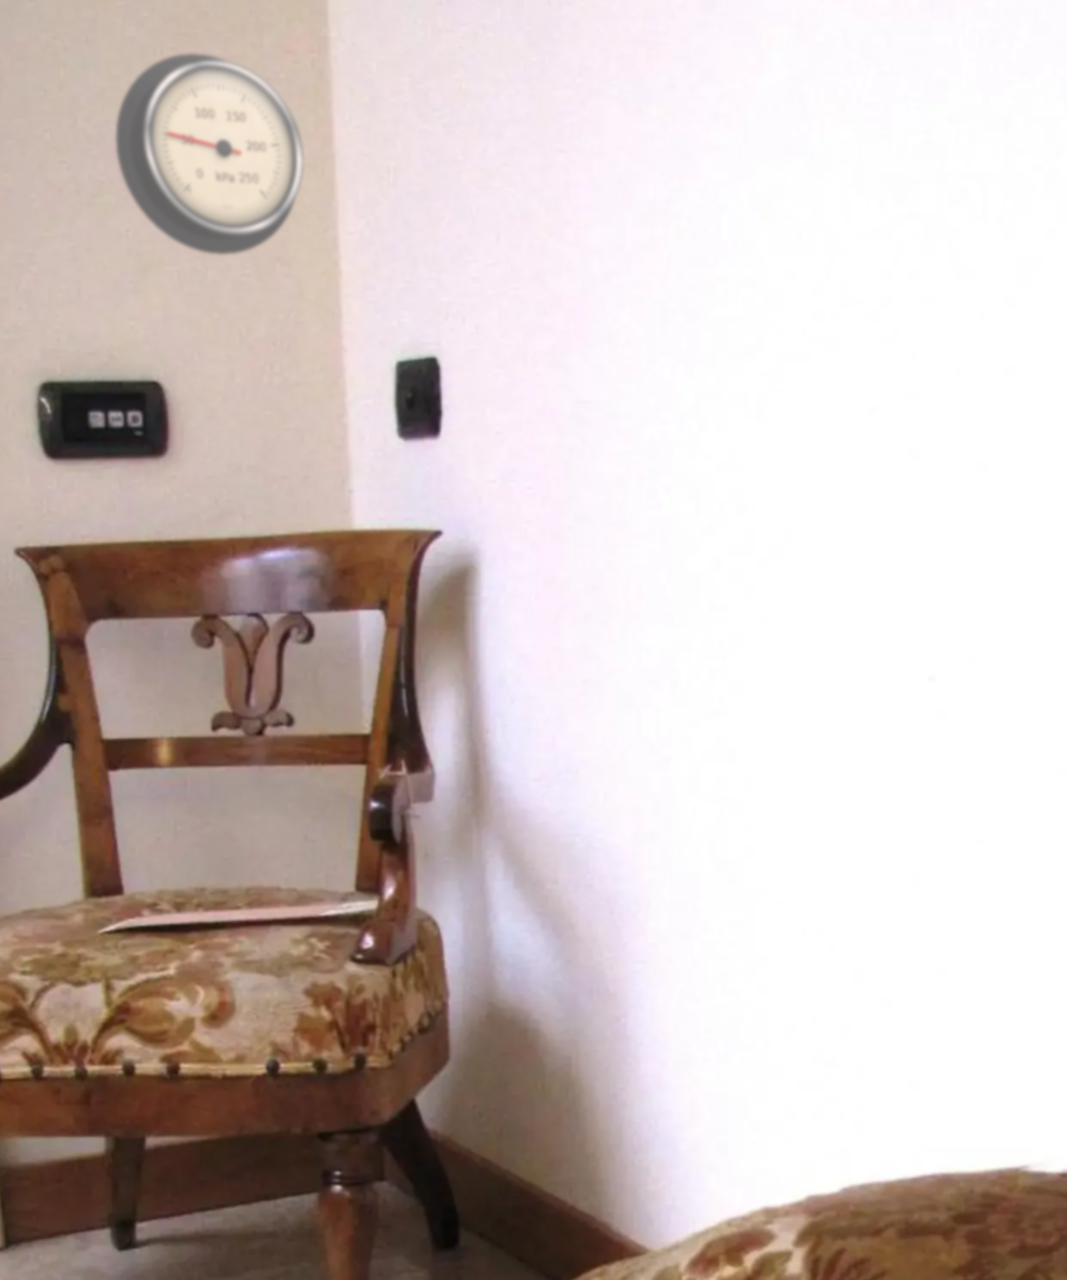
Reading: 50 (kPa)
